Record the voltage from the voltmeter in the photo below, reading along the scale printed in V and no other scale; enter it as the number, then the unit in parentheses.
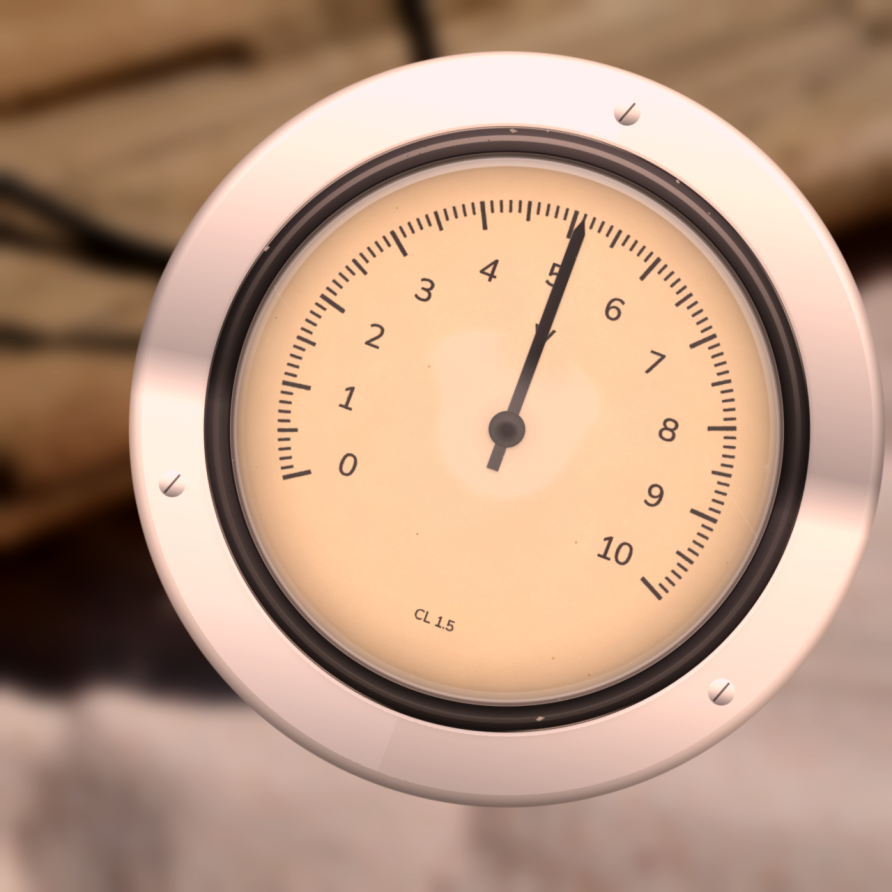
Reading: 5.1 (V)
